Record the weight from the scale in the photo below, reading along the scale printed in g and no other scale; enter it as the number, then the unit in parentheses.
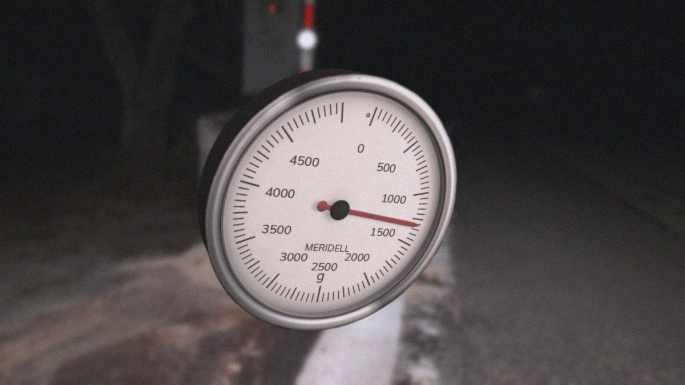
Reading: 1300 (g)
